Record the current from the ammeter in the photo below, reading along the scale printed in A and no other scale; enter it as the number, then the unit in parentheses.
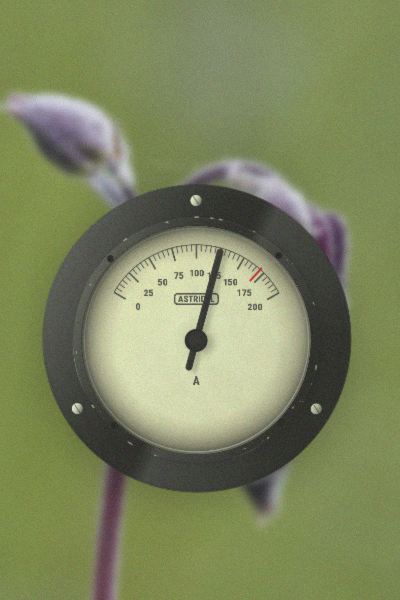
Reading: 125 (A)
